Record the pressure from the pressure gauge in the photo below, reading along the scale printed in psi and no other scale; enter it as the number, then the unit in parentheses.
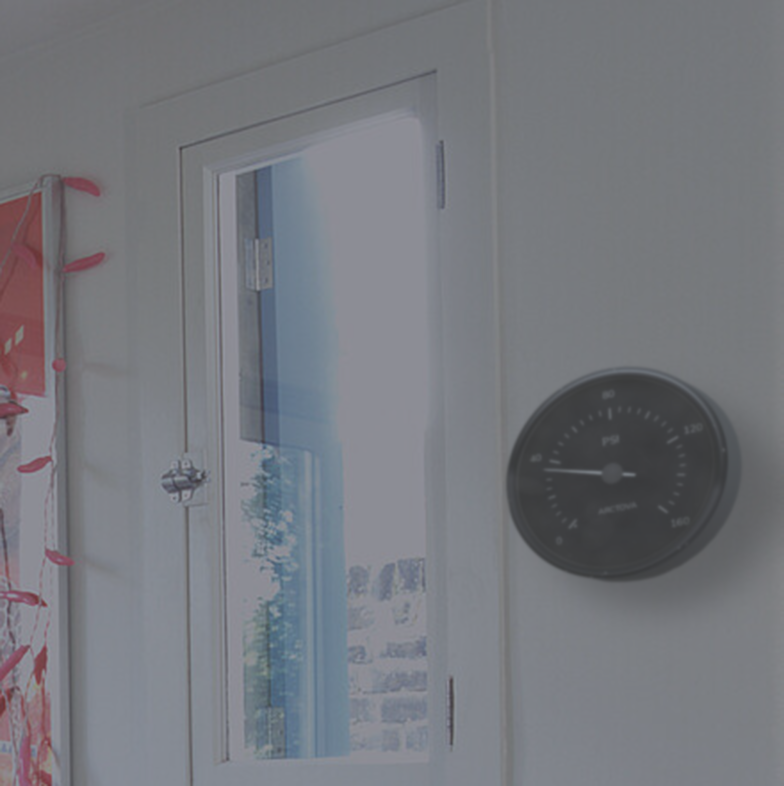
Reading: 35 (psi)
